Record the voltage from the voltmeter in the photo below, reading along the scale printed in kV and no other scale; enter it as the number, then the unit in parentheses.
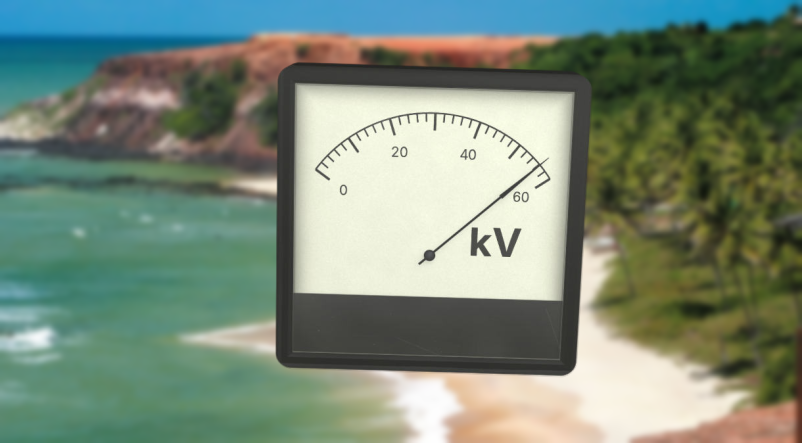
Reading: 56 (kV)
